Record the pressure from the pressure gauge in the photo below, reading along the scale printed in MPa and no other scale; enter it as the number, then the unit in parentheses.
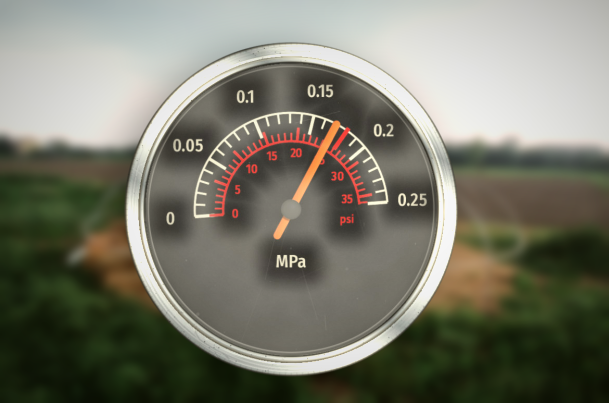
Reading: 0.17 (MPa)
